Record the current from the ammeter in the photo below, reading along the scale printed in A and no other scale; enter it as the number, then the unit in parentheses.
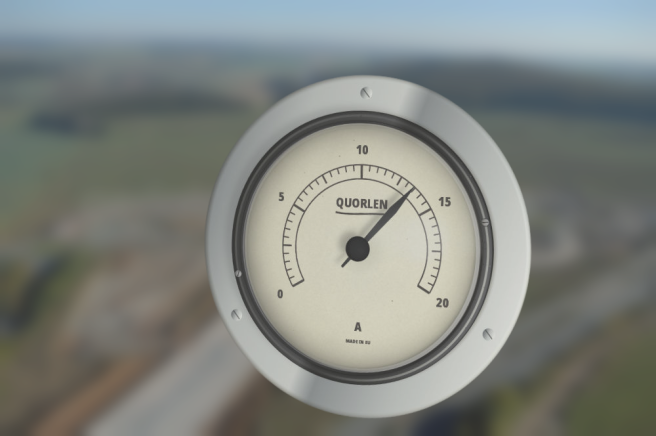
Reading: 13.5 (A)
